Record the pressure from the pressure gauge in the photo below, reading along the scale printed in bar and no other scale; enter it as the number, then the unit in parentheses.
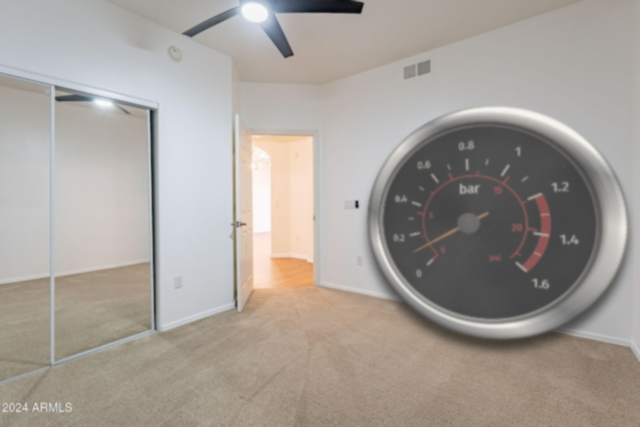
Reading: 0.1 (bar)
